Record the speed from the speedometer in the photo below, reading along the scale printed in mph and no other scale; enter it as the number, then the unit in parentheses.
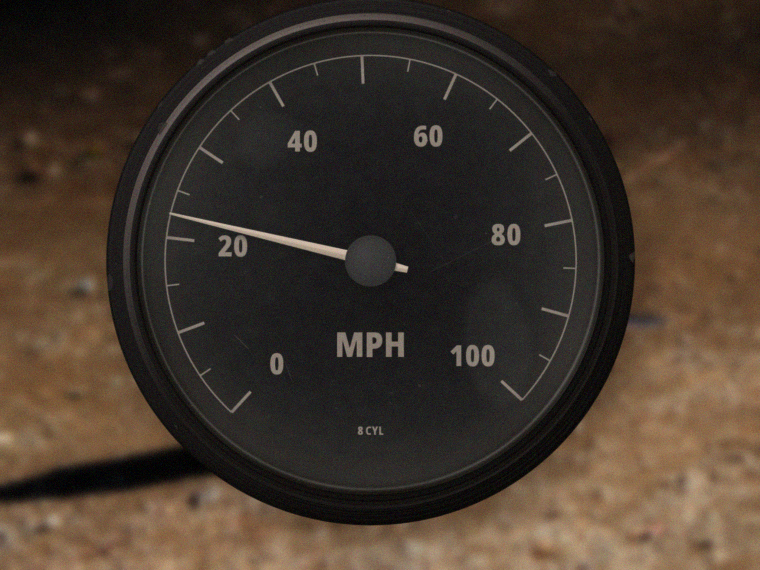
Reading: 22.5 (mph)
